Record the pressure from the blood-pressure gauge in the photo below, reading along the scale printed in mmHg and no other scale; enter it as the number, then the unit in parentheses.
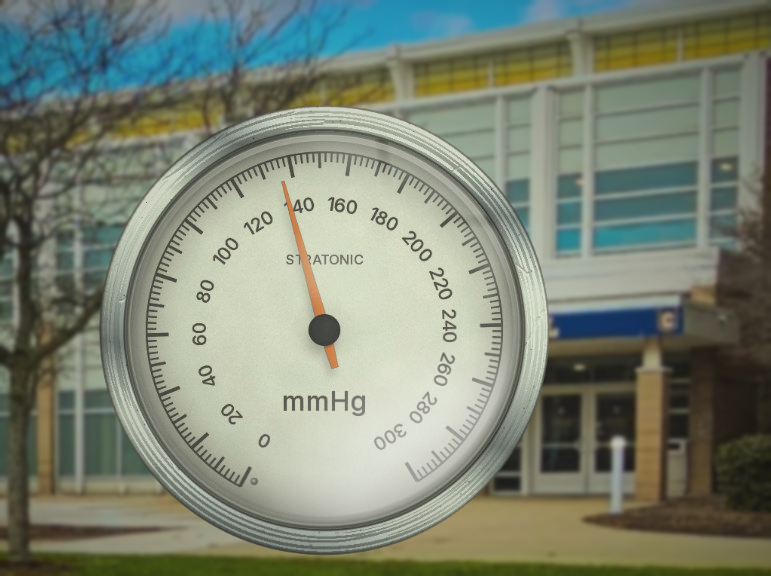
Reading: 136 (mmHg)
